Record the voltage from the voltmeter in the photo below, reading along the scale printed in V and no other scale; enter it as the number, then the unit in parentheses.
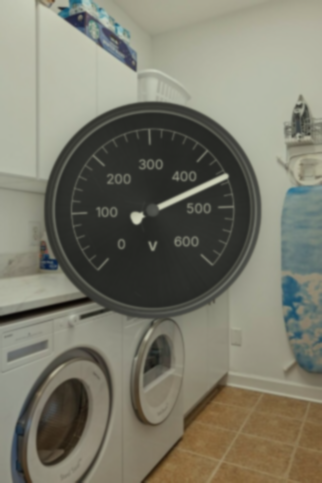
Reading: 450 (V)
